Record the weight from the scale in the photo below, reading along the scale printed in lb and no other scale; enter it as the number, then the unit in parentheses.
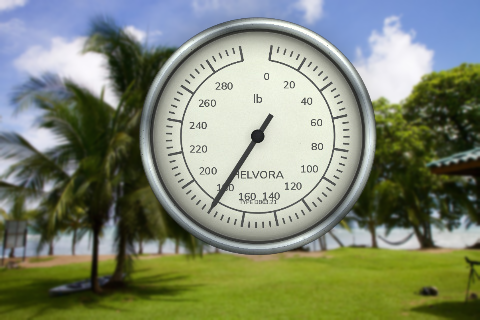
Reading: 180 (lb)
